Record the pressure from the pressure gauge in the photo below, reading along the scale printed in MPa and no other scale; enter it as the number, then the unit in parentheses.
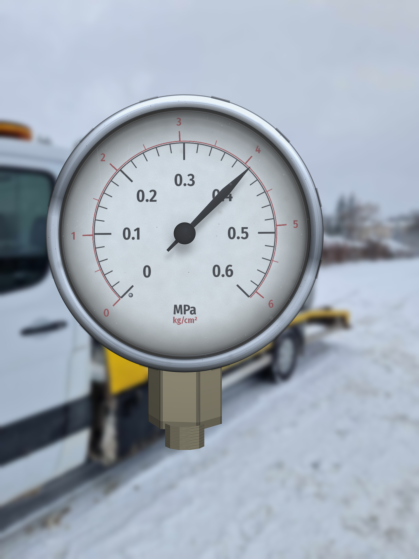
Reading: 0.4 (MPa)
